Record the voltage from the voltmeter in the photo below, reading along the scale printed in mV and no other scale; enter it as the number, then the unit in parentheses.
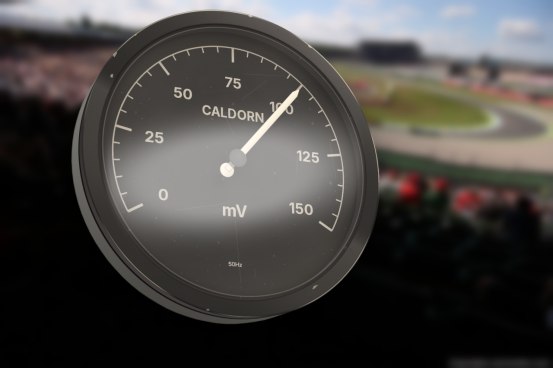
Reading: 100 (mV)
